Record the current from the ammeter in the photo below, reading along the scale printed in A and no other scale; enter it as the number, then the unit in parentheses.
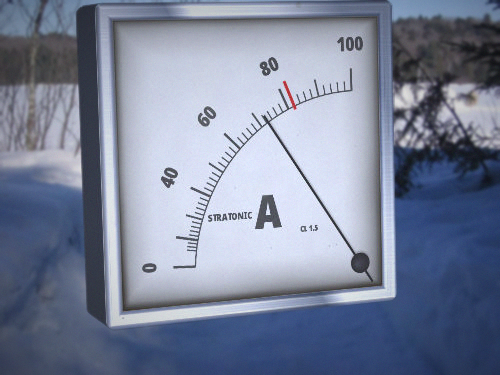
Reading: 72 (A)
